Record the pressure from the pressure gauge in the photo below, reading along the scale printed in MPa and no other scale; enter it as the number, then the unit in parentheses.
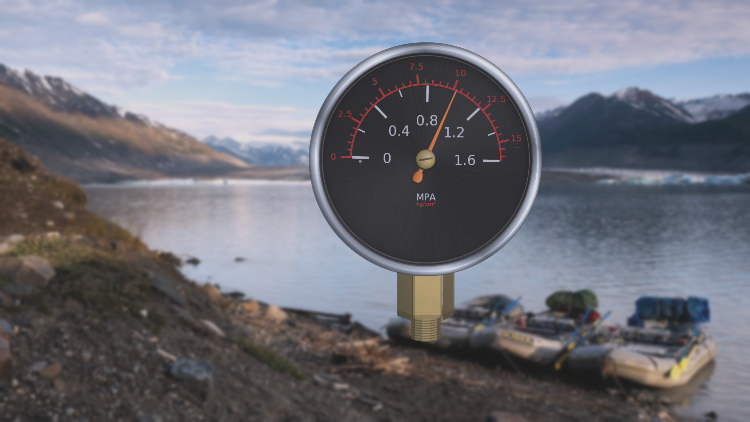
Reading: 1 (MPa)
